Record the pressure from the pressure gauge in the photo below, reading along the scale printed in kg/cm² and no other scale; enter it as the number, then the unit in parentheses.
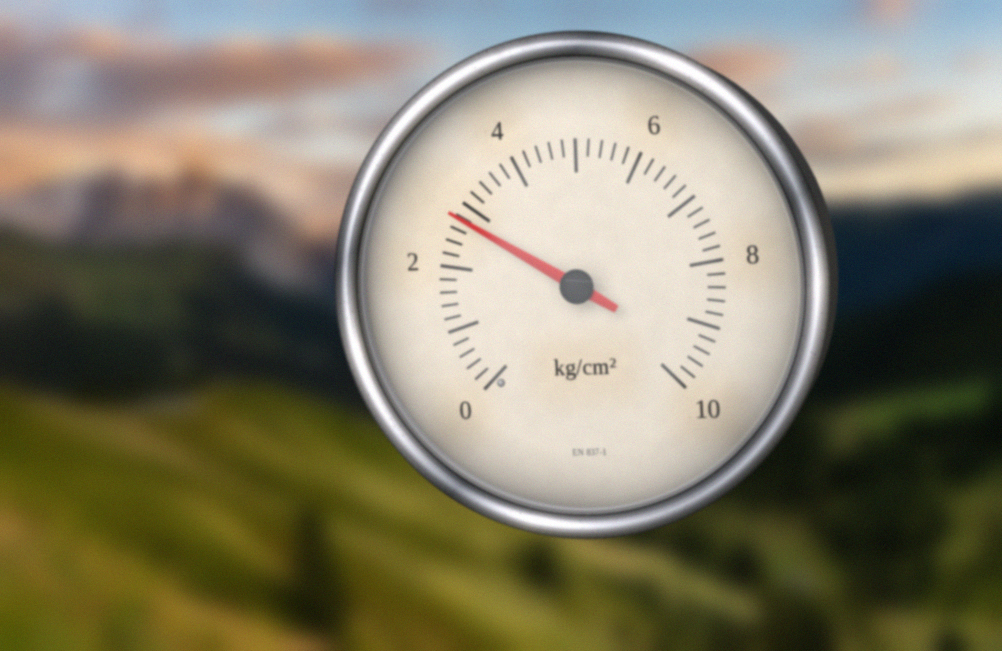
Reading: 2.8 (kg/cm²)
